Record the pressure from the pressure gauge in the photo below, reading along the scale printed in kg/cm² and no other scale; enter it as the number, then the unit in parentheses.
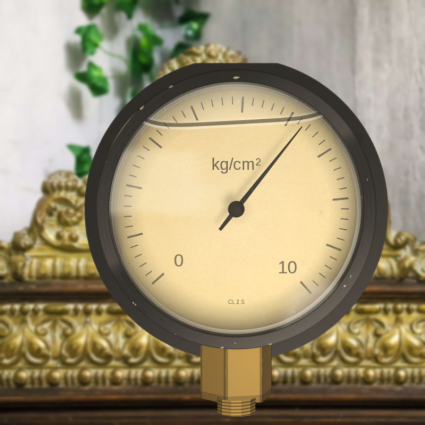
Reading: 6.3 (kg/cm²)
